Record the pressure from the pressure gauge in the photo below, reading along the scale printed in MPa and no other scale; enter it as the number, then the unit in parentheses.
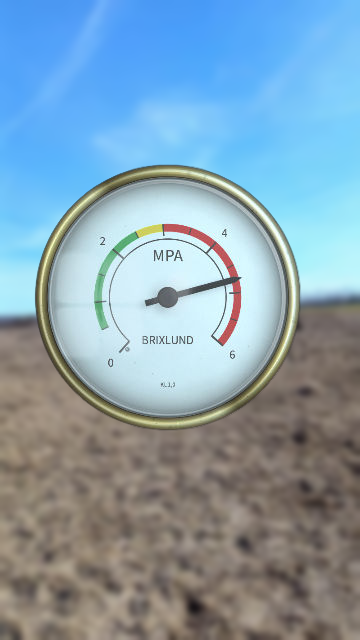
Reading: 4.75 (MPa)
